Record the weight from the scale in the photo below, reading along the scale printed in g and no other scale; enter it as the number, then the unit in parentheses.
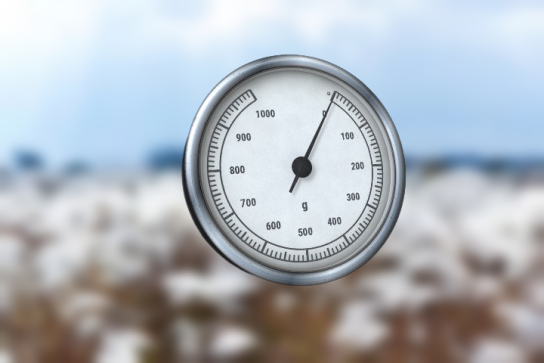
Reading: 0 (g)
